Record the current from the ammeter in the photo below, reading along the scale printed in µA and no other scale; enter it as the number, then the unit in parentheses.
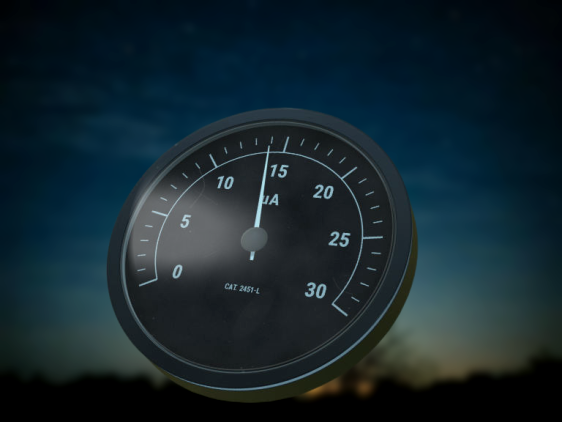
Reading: 14 (µA)
